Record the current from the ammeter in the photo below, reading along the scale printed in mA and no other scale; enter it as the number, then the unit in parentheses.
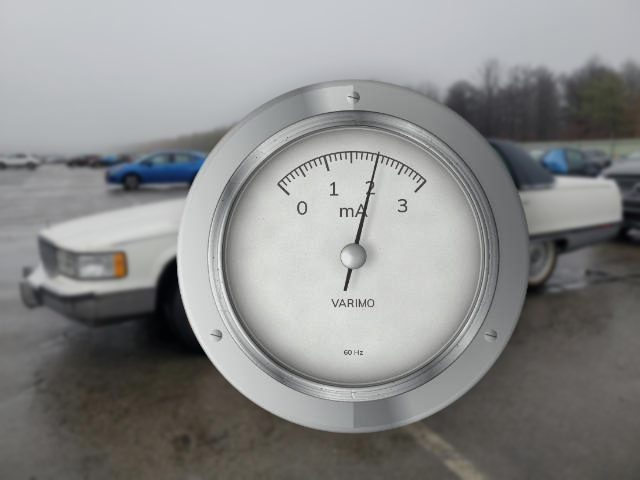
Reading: 2 (mA)
